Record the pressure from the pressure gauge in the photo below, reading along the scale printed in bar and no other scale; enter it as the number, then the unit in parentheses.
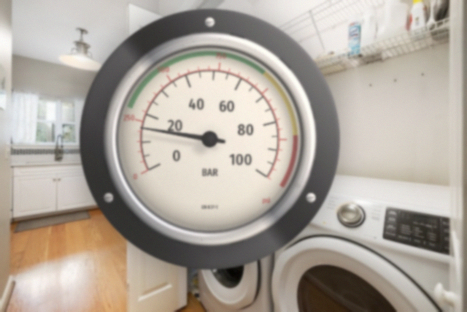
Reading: 15 (bar)
